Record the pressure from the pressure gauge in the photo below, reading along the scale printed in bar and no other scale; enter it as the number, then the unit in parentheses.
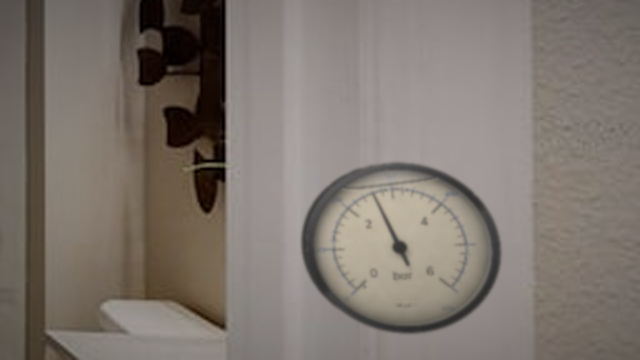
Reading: 2.6 (bar)
